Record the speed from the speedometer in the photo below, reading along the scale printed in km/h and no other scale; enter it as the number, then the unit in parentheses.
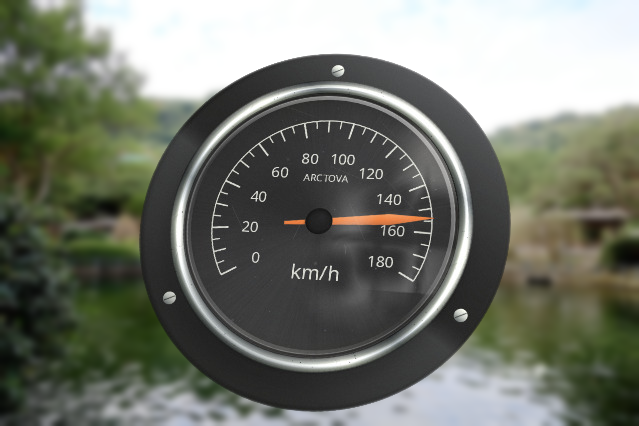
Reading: 155 (km/h)
